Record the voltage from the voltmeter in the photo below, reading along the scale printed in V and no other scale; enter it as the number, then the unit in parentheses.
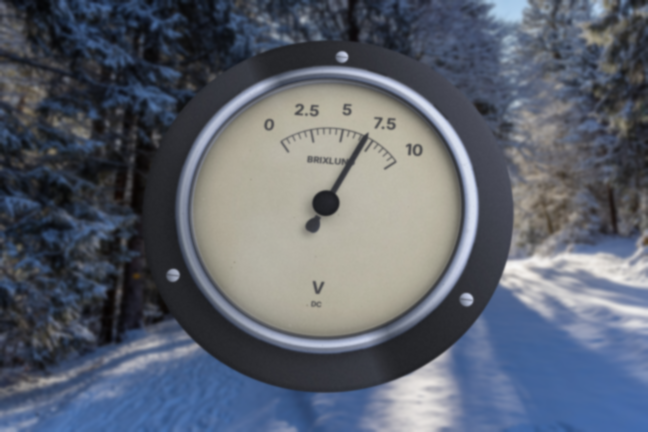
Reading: 7 (V)
